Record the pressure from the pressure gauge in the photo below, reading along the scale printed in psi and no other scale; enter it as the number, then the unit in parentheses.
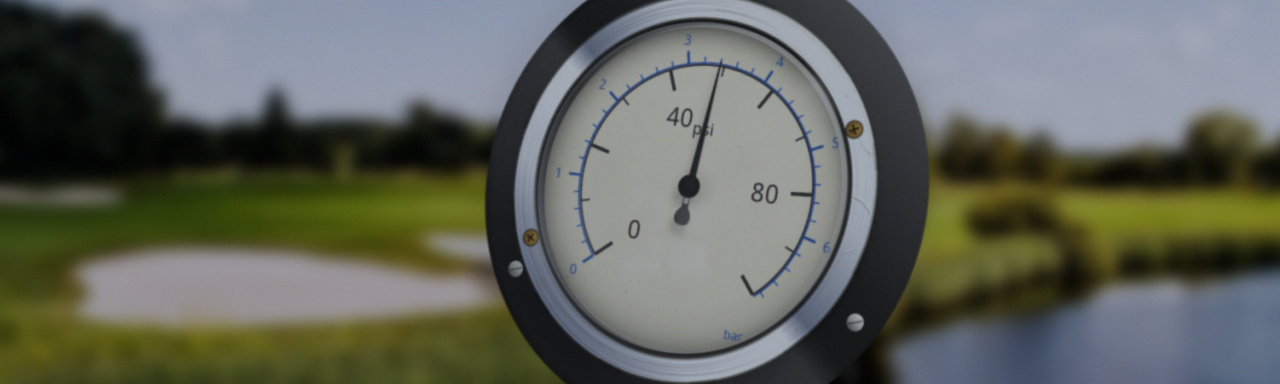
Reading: 50 (psi)
